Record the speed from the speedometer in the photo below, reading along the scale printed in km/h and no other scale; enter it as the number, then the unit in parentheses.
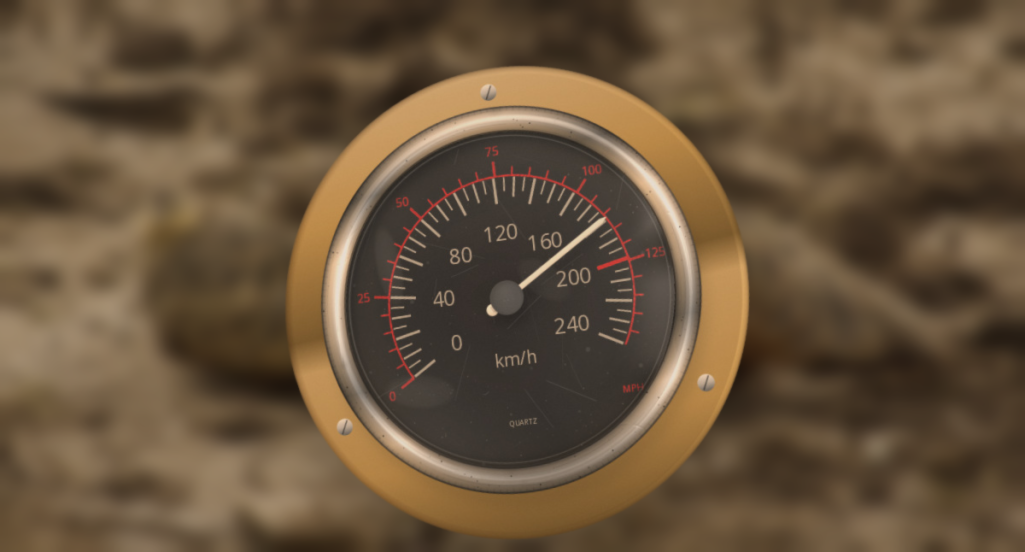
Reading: 180 (km/h)
